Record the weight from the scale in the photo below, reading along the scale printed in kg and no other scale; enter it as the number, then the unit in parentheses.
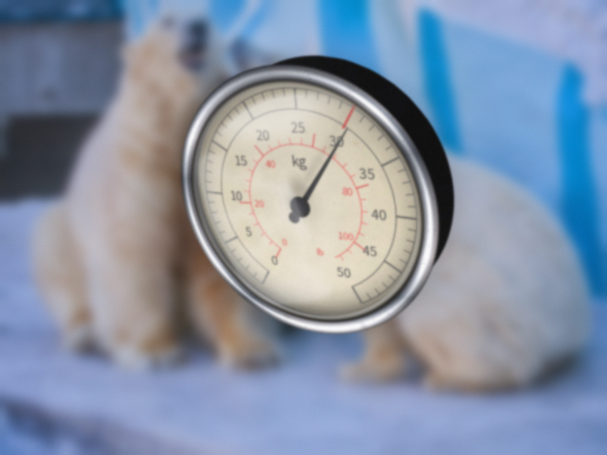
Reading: 30.5 (kg)
